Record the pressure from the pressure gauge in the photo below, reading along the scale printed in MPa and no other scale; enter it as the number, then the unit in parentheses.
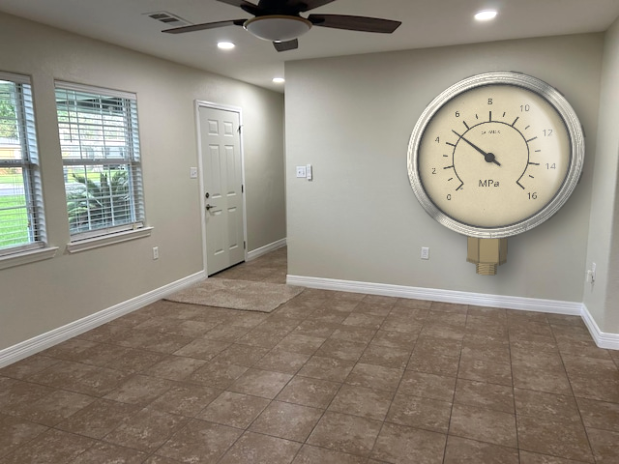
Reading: 5 (MPa)
